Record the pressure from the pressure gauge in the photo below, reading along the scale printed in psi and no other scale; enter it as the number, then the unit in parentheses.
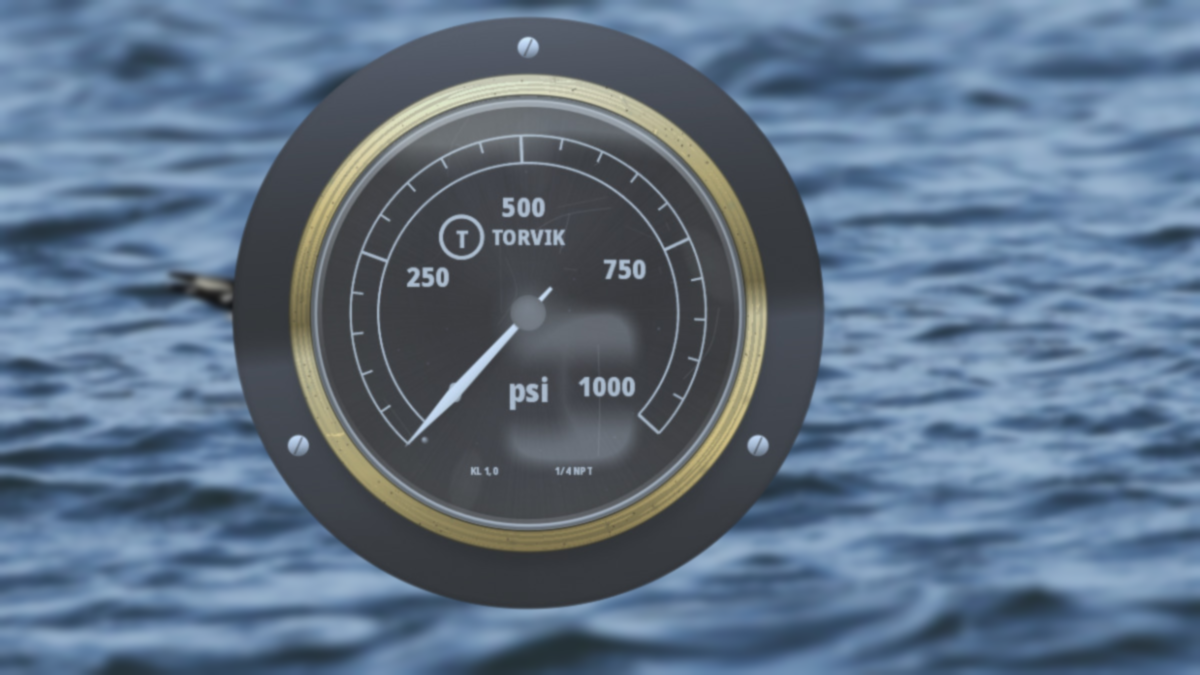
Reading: 0 (psi)
